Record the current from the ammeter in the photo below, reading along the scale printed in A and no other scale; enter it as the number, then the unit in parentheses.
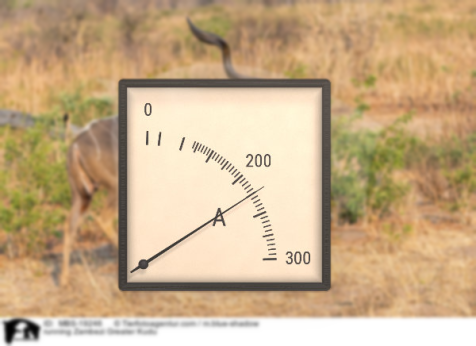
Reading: 225 (A)
